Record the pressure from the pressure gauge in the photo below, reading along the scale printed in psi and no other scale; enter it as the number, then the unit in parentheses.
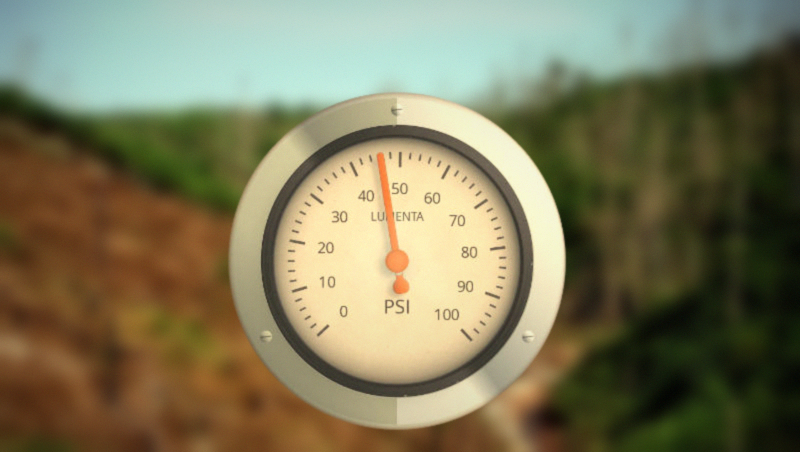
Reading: 46 (psi)
